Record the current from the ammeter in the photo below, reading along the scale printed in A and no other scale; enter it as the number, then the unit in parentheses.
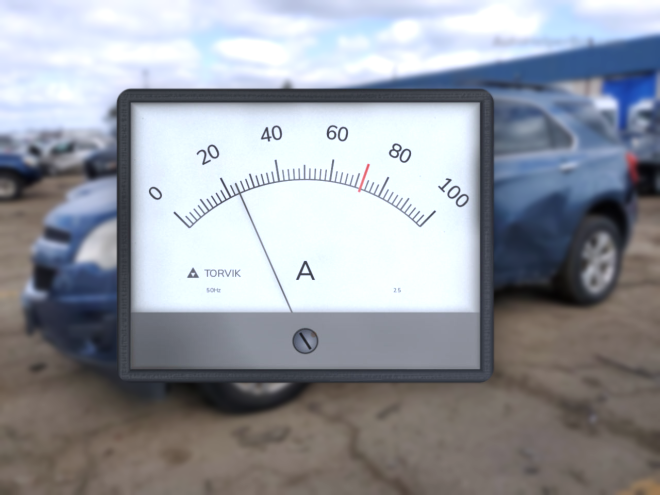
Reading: 24 (A)
